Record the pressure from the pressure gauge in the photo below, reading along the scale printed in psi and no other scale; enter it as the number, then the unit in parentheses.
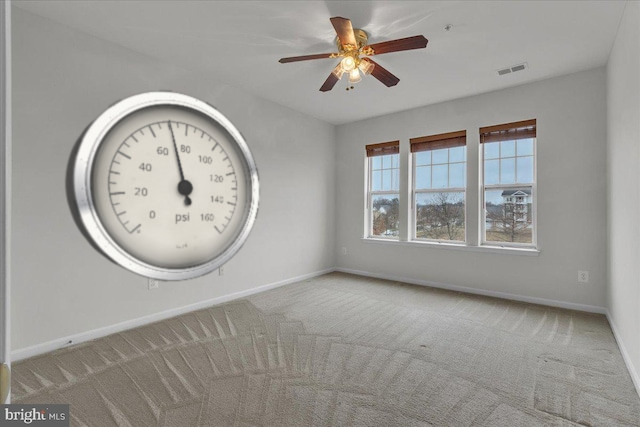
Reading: 70 (psi)
